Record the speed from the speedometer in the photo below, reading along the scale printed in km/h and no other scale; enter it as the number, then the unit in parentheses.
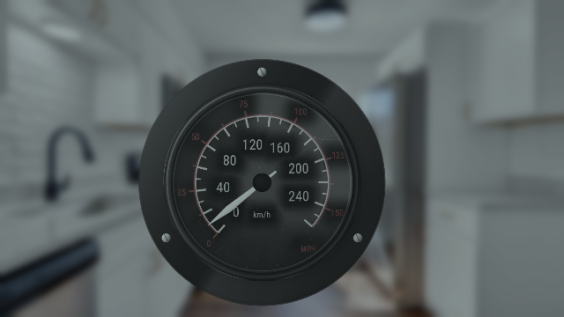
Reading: 10 (km/h)
